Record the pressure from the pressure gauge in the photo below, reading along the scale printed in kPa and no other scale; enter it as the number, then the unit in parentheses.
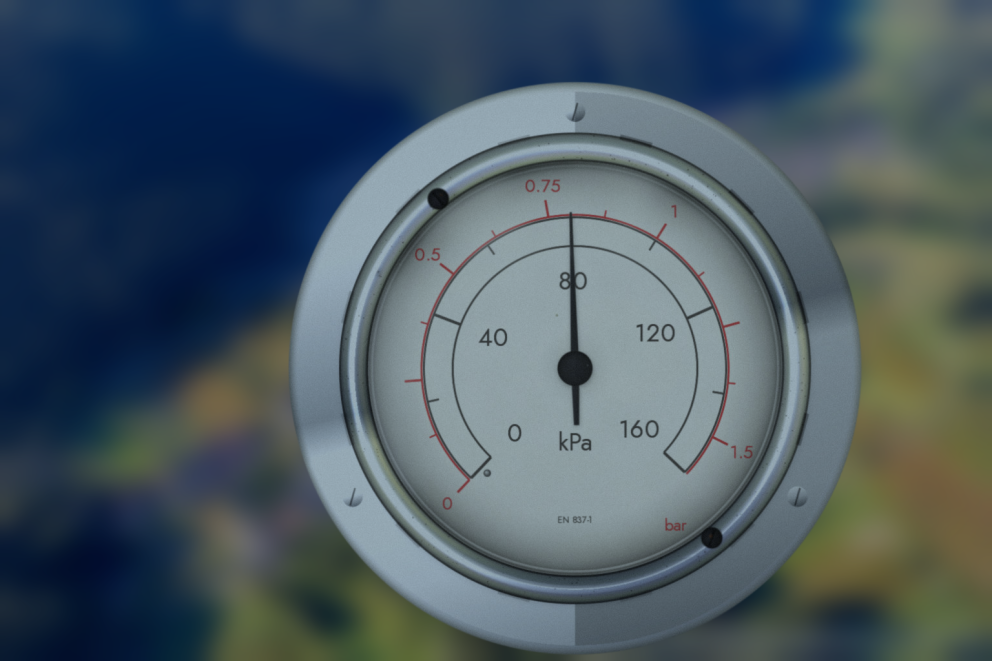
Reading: 80 (kPa)
